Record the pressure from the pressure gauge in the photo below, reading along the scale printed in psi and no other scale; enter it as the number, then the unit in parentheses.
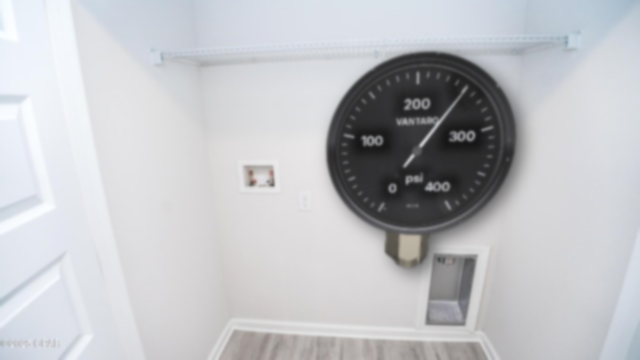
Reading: 250 (psi)
